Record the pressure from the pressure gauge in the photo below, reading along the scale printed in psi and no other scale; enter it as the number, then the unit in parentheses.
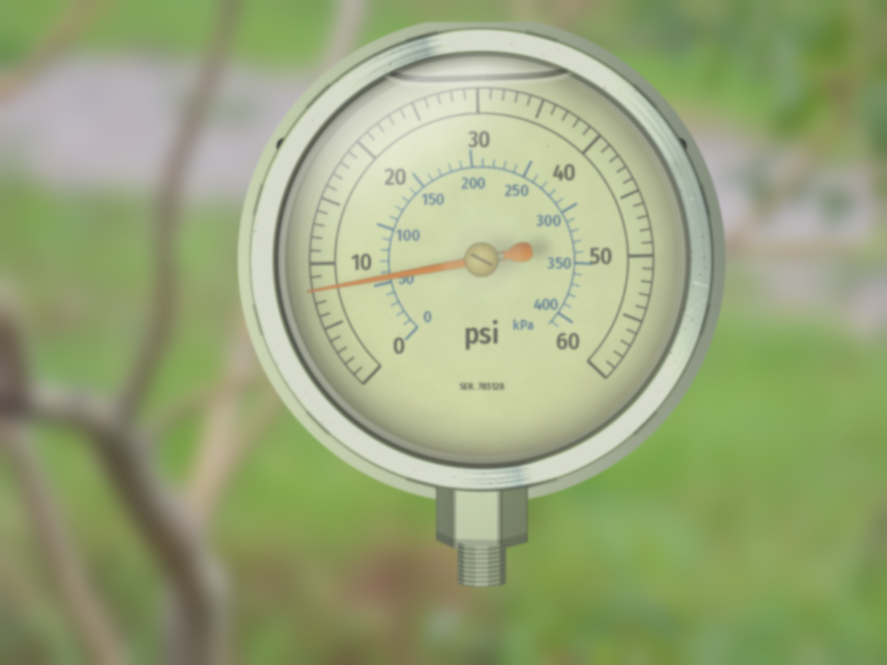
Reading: 8 (psi)
